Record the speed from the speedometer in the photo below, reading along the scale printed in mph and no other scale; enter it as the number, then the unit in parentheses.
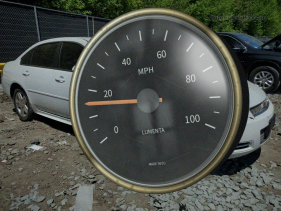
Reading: 15 (mph)
